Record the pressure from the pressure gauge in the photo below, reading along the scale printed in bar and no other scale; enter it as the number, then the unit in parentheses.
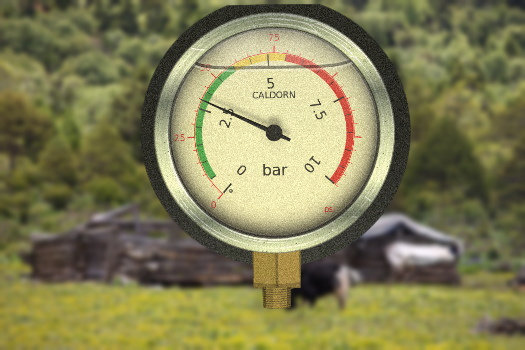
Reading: 2.75 (bar)
